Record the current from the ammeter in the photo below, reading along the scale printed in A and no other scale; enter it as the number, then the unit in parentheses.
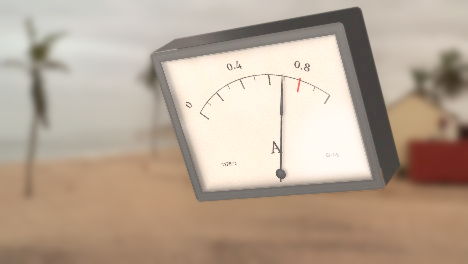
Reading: 0.7 (A)
